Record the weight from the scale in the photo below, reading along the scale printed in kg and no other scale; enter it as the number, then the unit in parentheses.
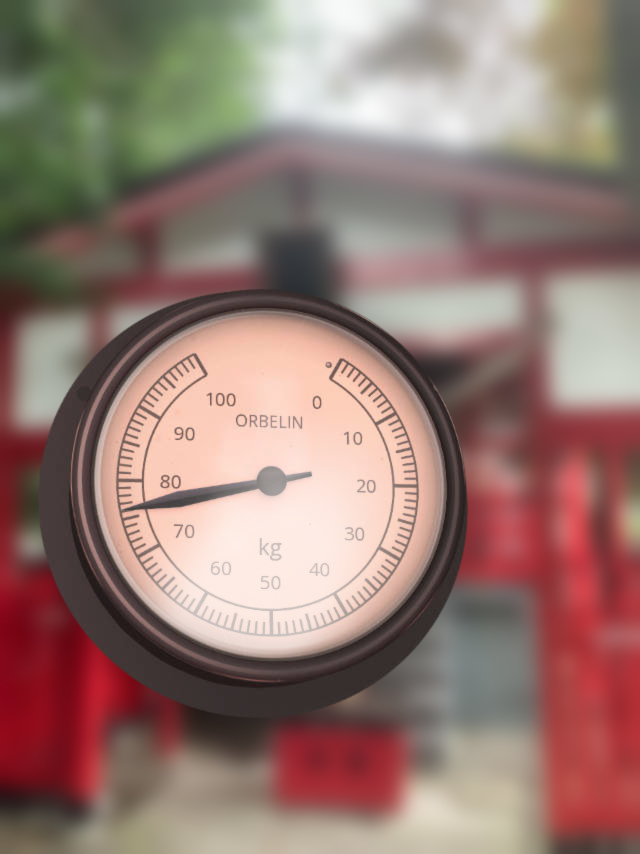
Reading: 76 (kg)
